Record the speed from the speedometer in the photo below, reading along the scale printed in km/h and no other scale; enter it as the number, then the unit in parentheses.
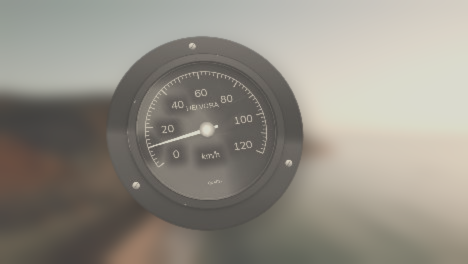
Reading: 10 (km/h)
